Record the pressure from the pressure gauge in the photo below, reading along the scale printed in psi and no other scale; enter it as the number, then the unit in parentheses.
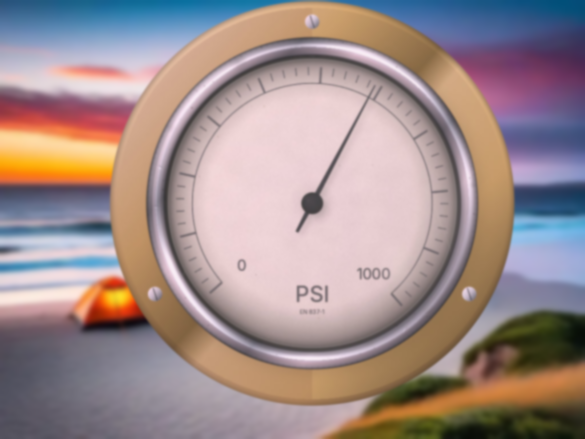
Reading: 590 (psi)
